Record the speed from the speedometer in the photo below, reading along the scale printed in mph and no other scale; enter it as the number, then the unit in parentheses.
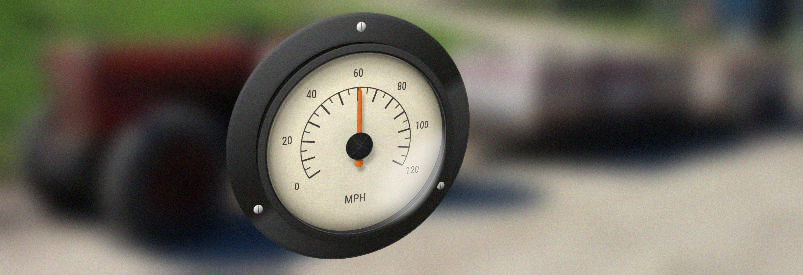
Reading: 60 (mph)
